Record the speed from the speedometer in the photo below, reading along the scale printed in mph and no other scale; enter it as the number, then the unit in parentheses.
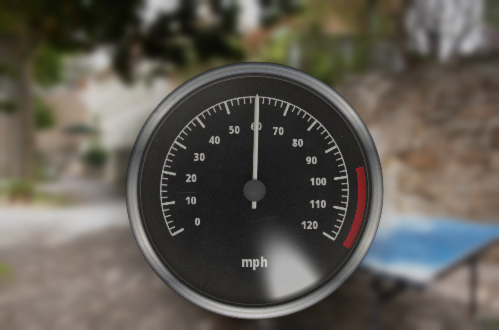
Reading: 60 (mph)
